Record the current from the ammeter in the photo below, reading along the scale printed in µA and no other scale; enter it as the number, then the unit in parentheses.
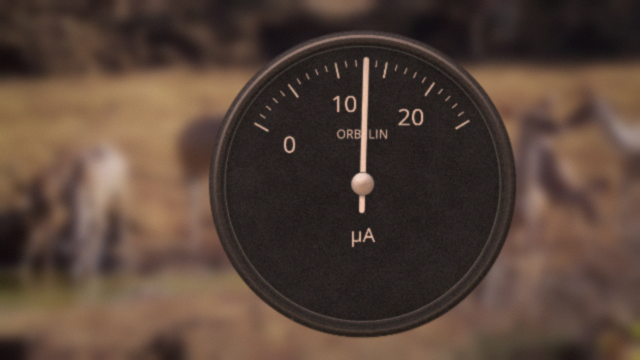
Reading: 13 (µA)
